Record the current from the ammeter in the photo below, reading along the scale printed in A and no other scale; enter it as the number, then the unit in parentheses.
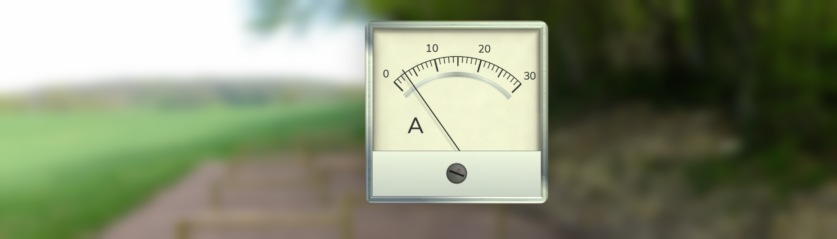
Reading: 3 (A)
